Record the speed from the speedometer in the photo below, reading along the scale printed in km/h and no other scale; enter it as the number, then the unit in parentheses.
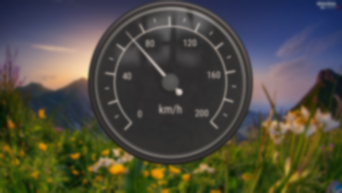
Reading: 70 (km/h)
